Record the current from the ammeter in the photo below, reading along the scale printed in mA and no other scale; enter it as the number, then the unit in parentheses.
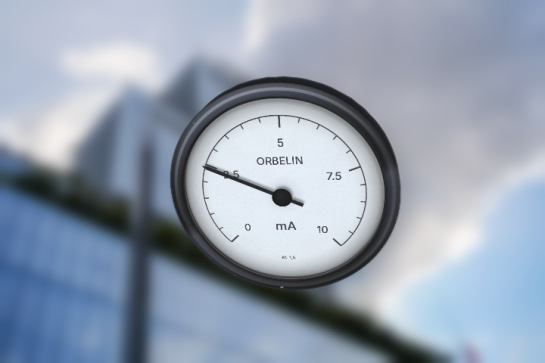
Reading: 2.5 (mA)
